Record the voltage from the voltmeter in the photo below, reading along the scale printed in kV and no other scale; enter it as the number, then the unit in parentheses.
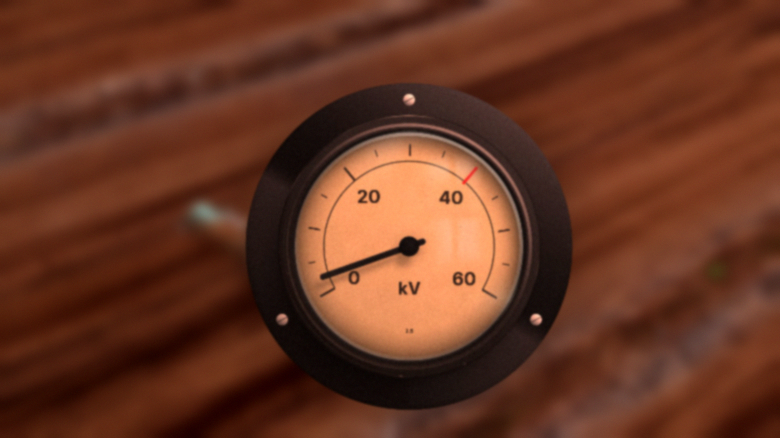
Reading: 2.5 (kV)
